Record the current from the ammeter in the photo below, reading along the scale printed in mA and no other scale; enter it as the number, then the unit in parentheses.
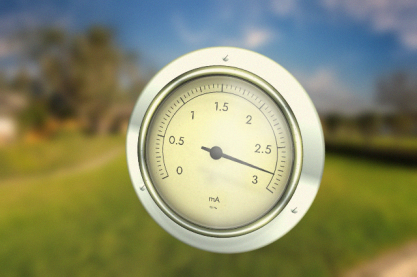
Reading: 2.8 (mA)
